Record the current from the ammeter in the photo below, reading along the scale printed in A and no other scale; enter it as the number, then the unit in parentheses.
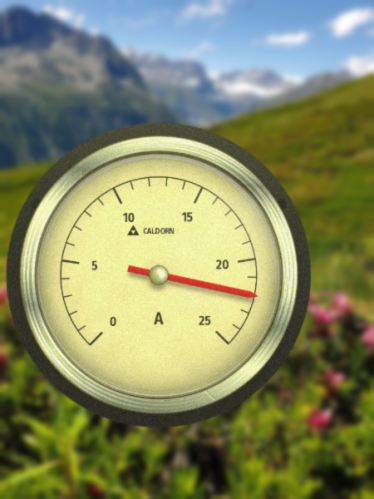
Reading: 22 (A)
